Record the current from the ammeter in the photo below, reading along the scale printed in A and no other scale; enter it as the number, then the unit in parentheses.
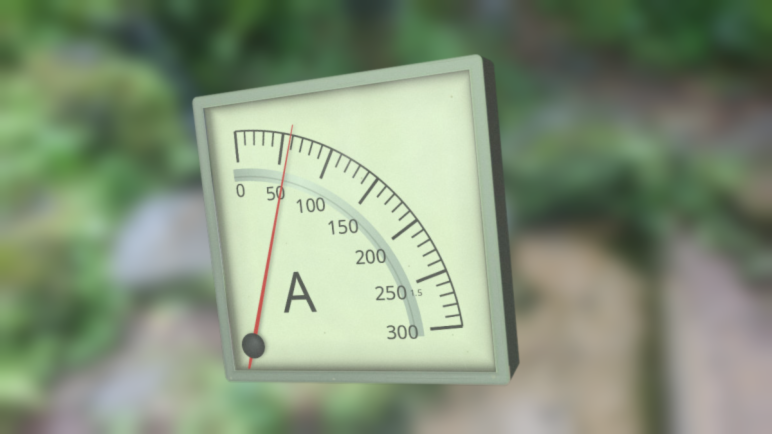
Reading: 60 (A)
